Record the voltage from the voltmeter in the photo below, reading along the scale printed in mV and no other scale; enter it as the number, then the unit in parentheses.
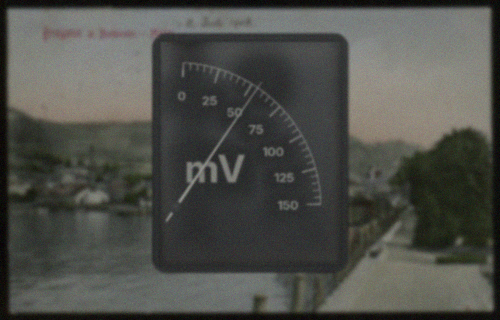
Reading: 55 (mV)
